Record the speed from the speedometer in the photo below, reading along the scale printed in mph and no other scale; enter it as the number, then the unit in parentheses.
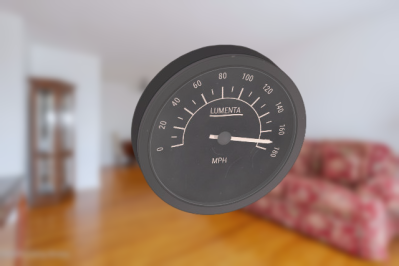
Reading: 170 (mph)
